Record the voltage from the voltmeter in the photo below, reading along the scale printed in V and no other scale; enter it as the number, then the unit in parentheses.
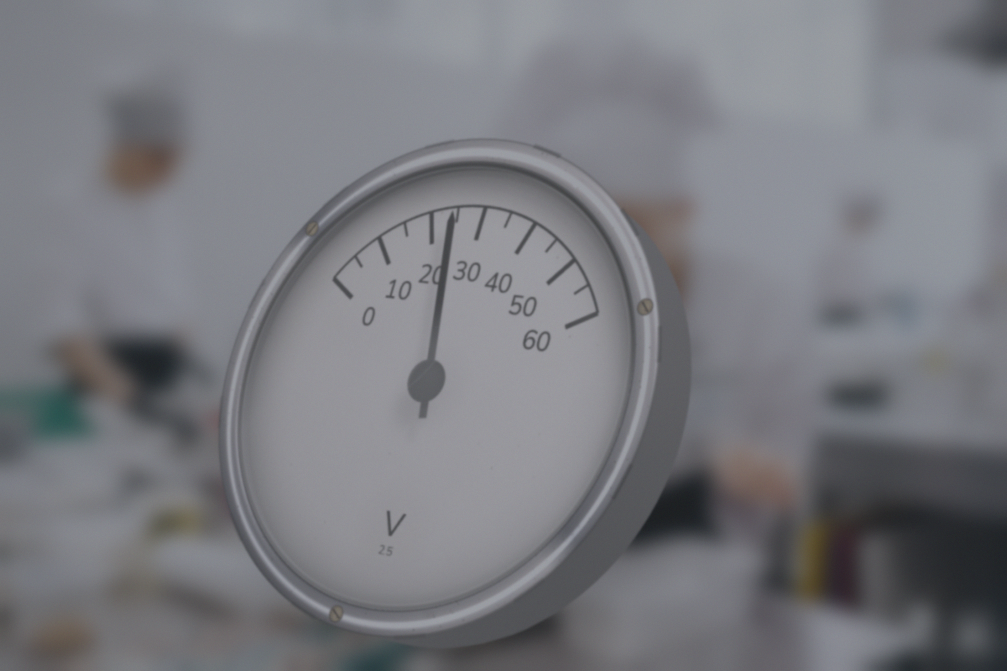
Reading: 25 (V)
